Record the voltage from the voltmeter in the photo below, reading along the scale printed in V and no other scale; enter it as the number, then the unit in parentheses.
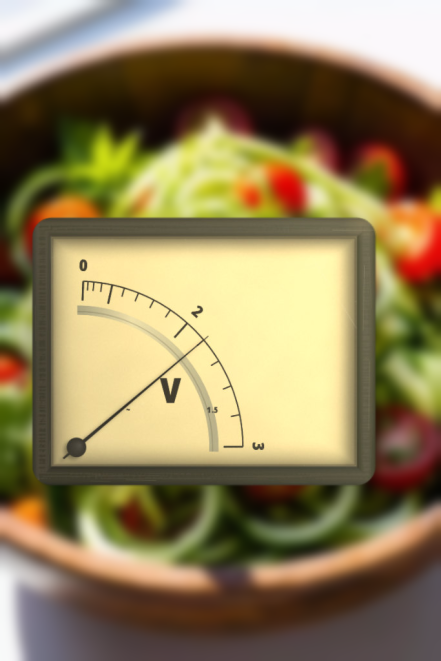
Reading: 2.2 (V)
